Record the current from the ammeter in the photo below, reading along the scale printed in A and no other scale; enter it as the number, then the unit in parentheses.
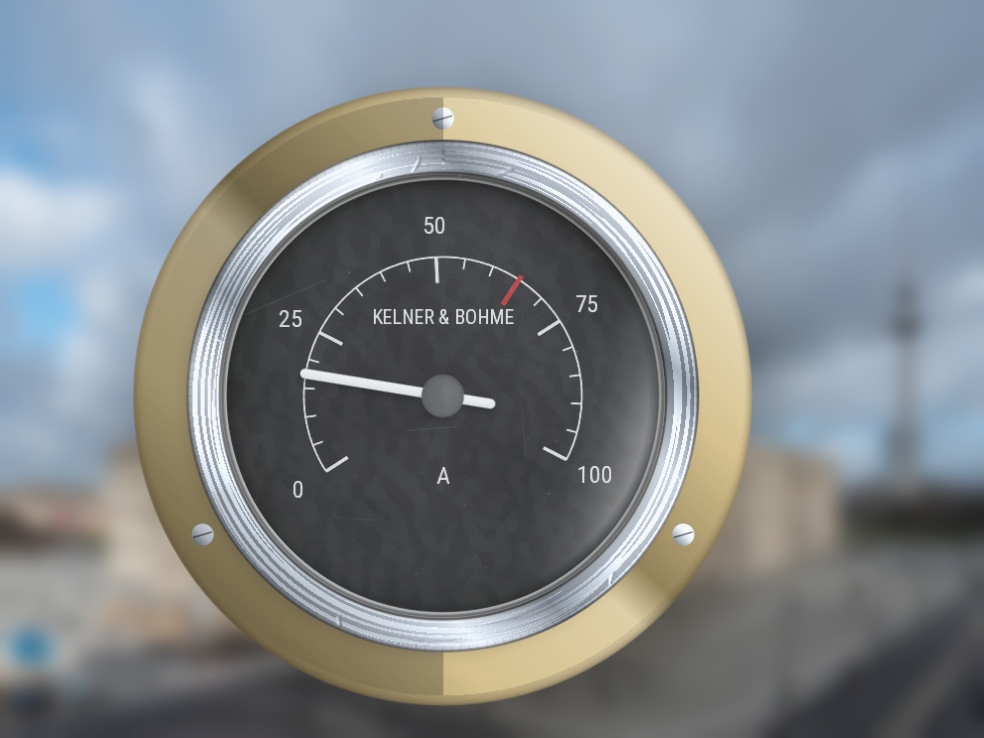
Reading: 17.5 (A)
